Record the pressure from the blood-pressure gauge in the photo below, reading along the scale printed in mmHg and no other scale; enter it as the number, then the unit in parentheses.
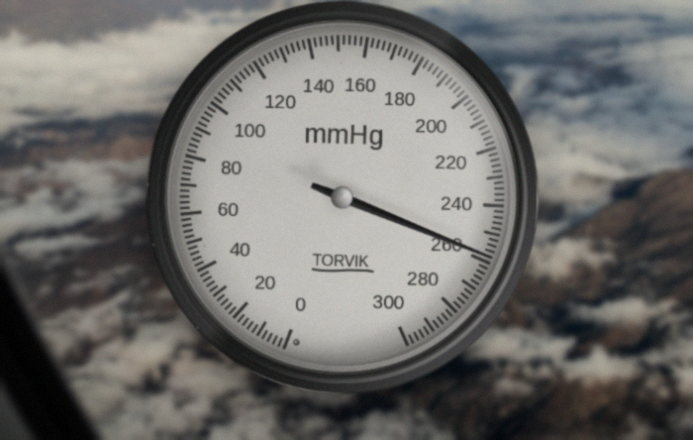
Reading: 258 (mmHg)
